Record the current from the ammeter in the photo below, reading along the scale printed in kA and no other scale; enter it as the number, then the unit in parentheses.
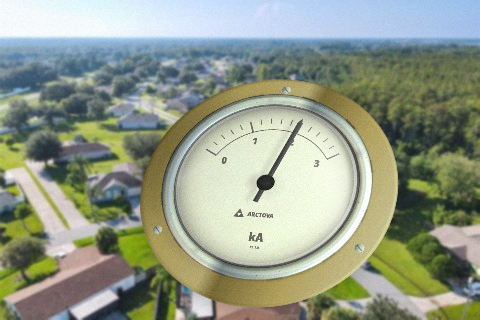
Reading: 2 (kA)
